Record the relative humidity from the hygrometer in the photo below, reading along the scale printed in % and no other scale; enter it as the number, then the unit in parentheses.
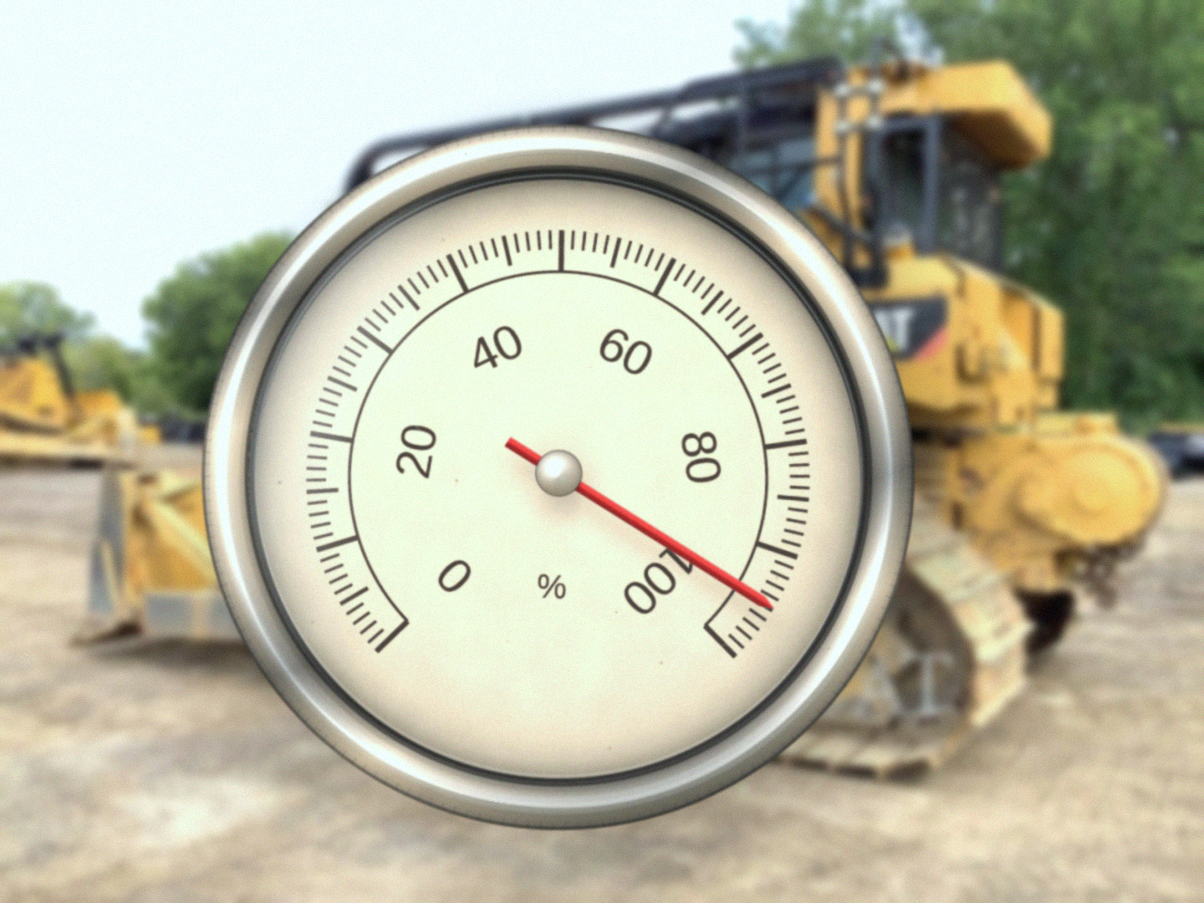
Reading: 95 (%)
